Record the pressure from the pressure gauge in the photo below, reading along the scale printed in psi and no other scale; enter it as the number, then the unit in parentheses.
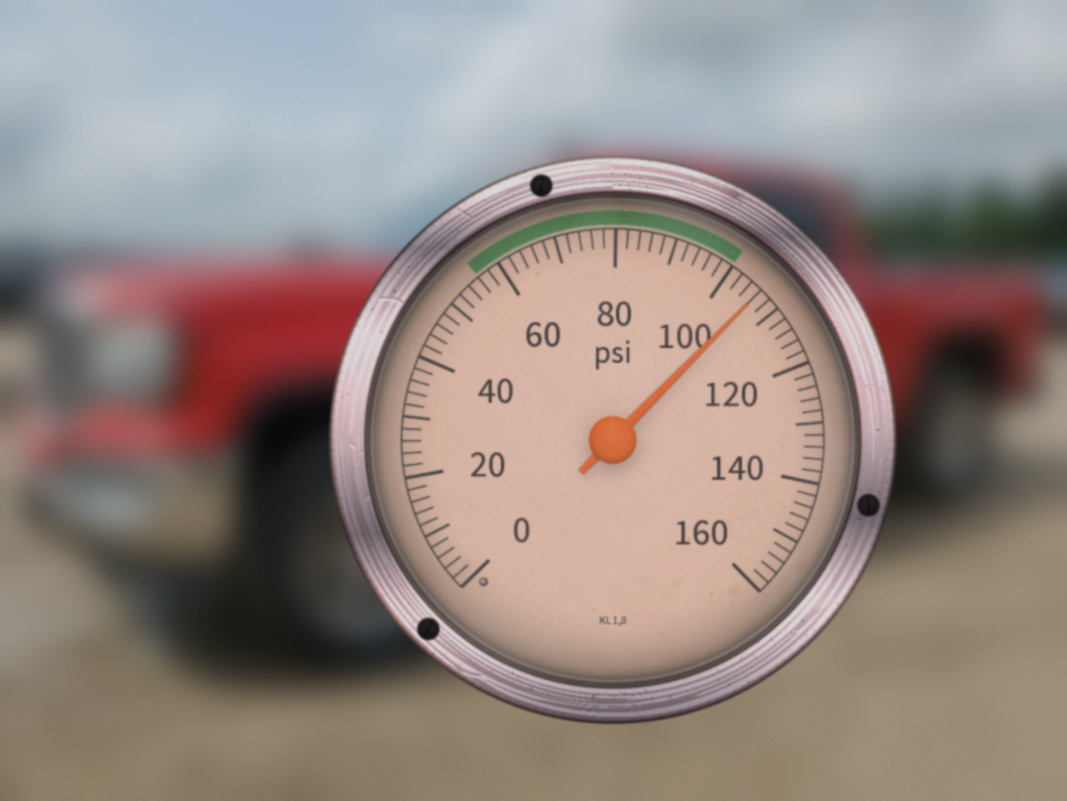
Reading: 106 (psi)
